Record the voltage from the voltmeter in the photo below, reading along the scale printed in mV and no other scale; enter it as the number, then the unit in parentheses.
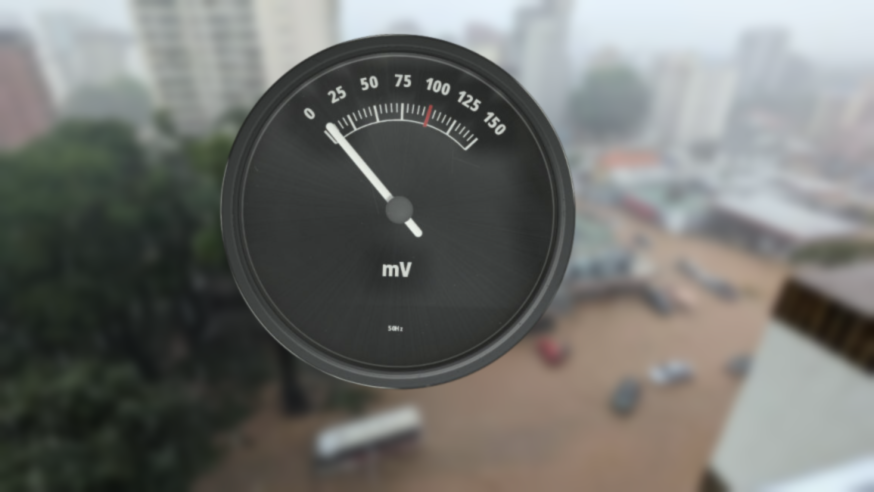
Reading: 5 (mV)
